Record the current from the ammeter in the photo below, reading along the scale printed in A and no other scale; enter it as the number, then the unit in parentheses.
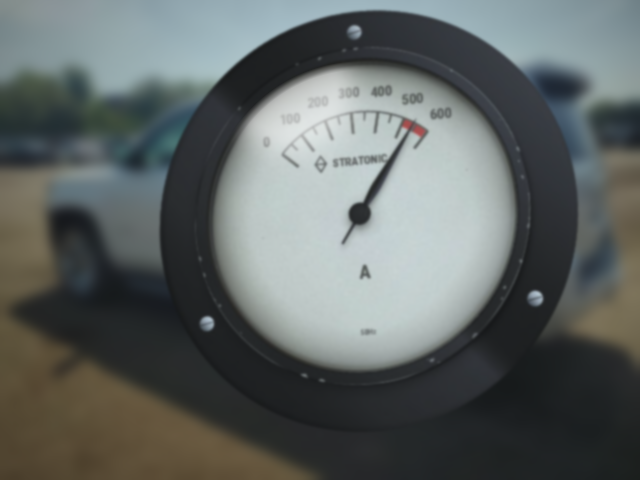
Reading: 550 (A)
